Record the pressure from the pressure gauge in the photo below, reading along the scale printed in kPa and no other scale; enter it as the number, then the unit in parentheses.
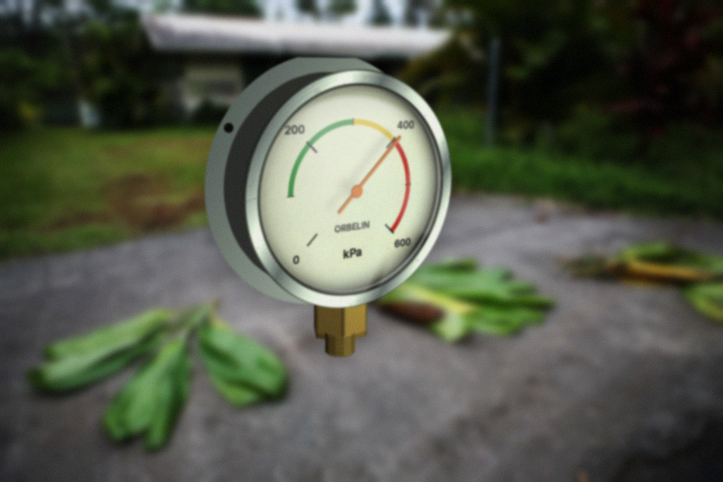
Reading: 400 (kPa)
